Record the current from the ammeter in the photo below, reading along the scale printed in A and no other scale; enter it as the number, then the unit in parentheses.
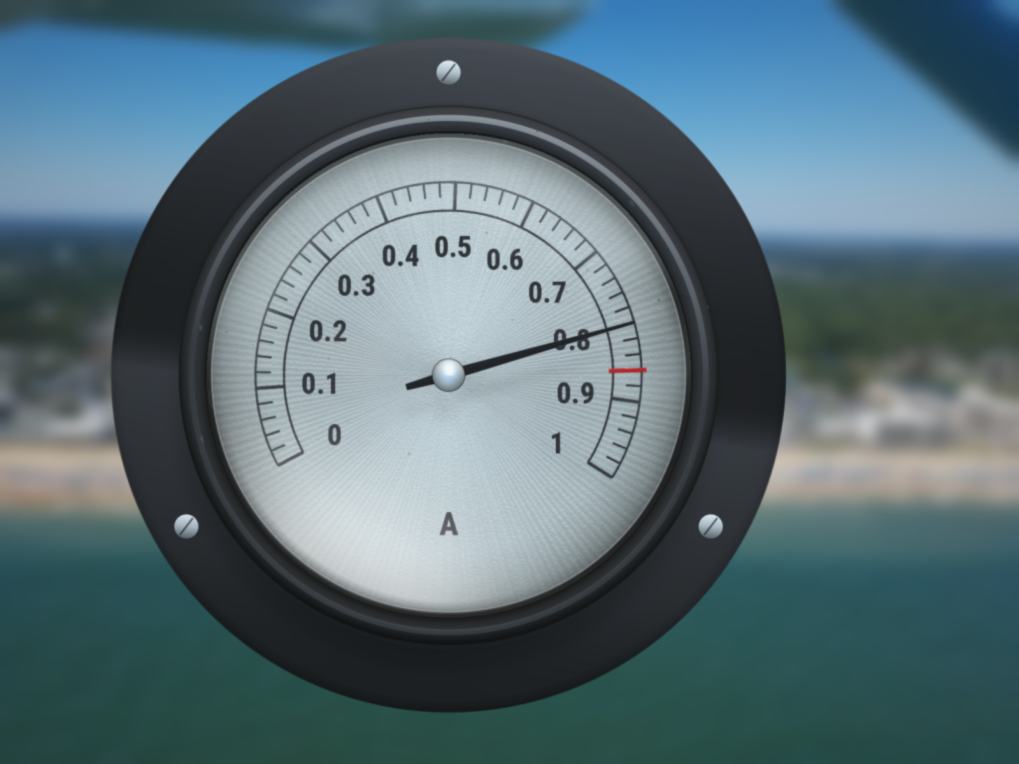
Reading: 0.8 (A)
